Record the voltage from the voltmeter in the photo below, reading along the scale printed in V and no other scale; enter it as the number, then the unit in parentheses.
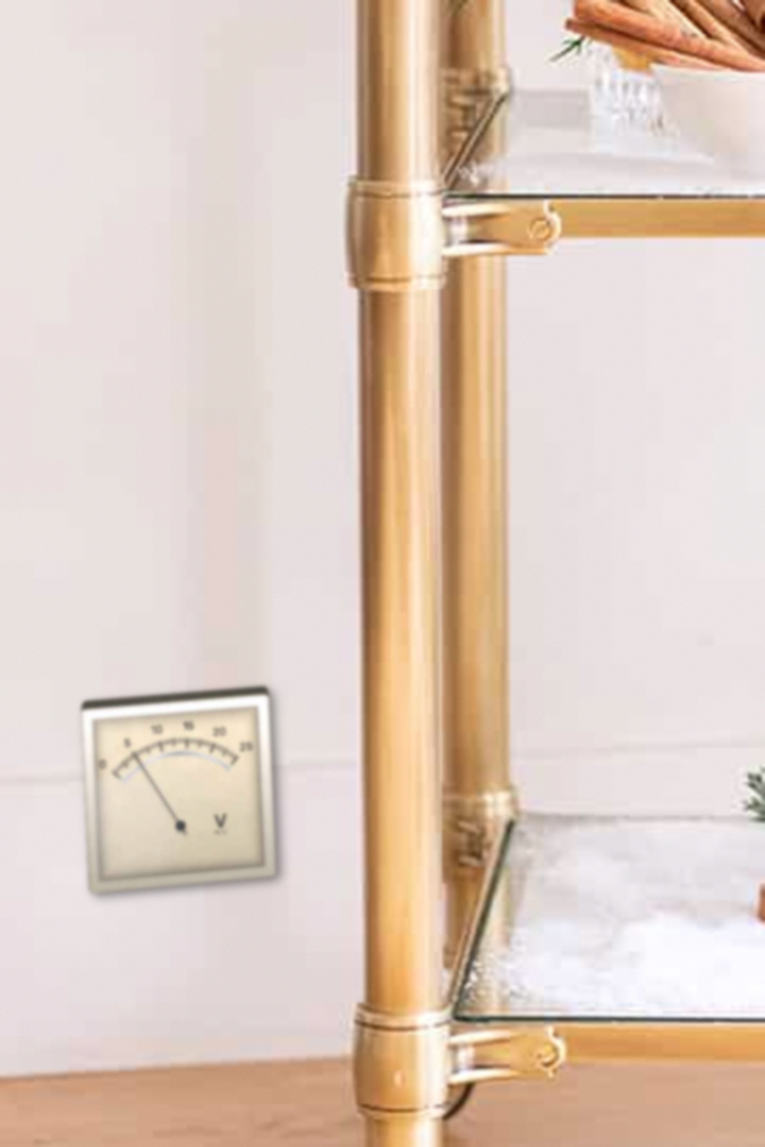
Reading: 5 (V)
